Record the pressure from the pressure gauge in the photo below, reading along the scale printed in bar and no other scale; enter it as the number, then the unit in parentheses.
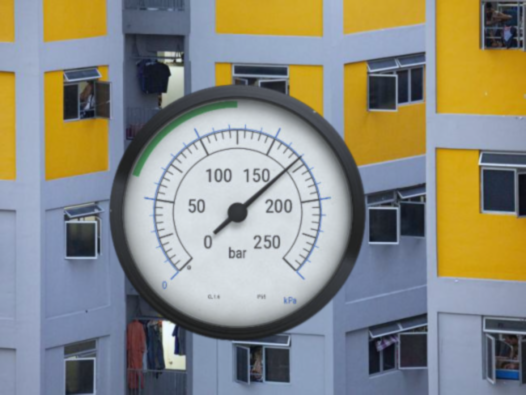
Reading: 170 (bar)
